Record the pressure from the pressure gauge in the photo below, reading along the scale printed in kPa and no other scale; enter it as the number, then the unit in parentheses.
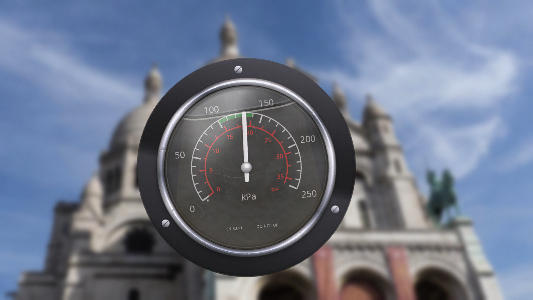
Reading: 130 (kPa)
